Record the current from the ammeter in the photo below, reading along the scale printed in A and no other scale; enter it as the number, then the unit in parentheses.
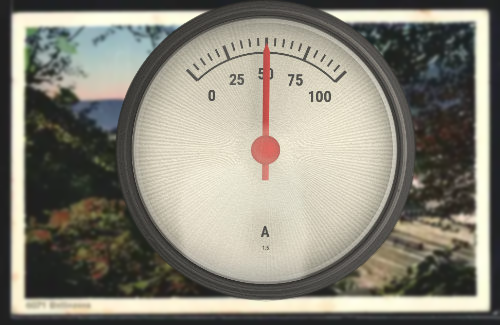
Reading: 50 (A)
